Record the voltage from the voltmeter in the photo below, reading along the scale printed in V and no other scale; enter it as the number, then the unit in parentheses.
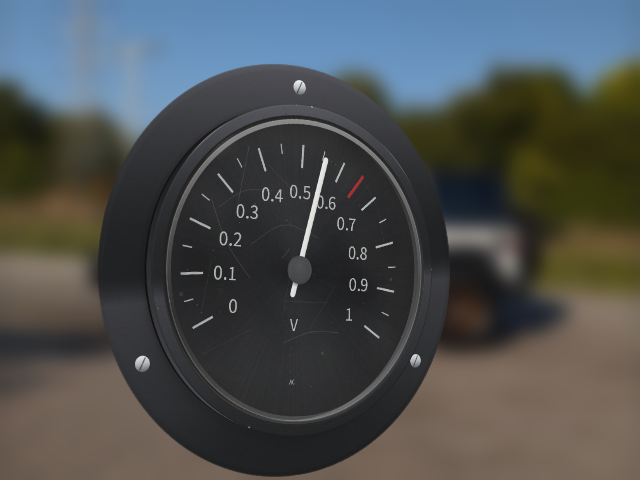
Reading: 0.55 (V)
